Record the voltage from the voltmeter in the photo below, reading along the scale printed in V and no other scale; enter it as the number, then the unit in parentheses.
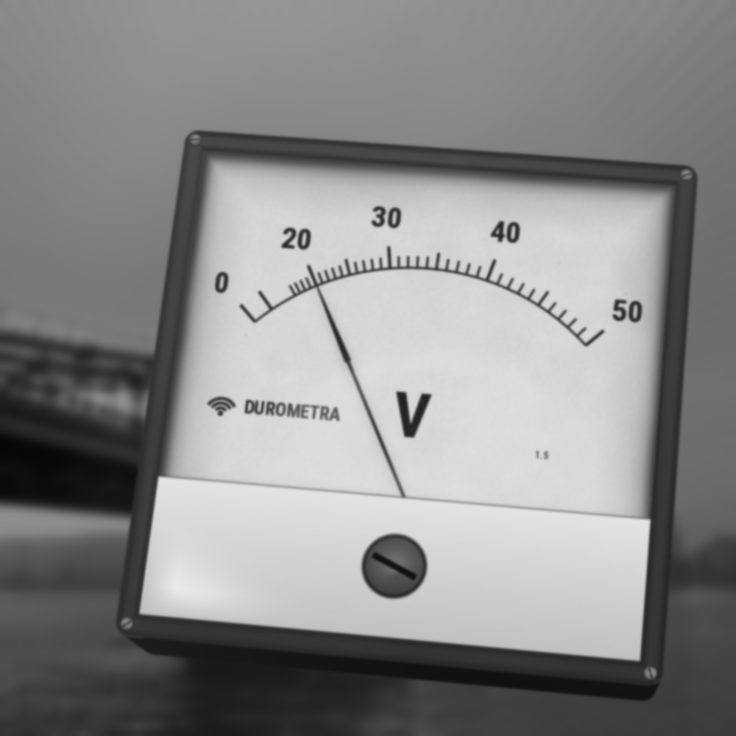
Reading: 20 (V)
